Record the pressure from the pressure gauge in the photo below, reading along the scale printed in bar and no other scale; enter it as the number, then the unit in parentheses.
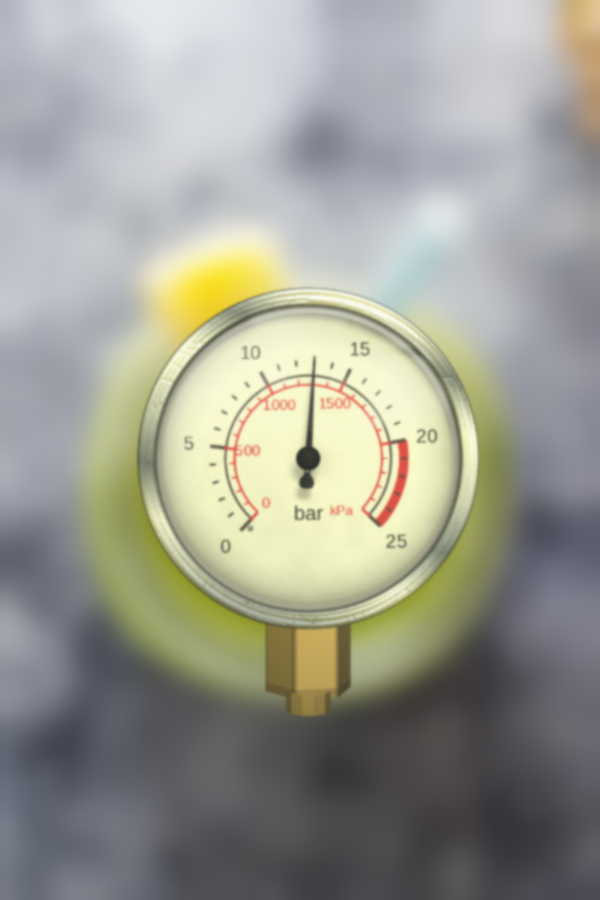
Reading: 13 (bar)
